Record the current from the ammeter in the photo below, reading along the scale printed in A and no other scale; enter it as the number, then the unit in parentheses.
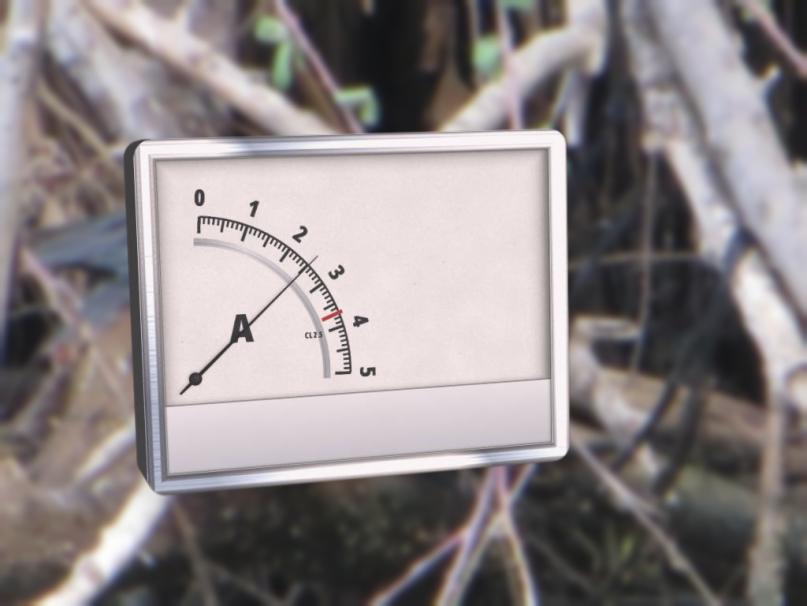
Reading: 2.5 (A)
